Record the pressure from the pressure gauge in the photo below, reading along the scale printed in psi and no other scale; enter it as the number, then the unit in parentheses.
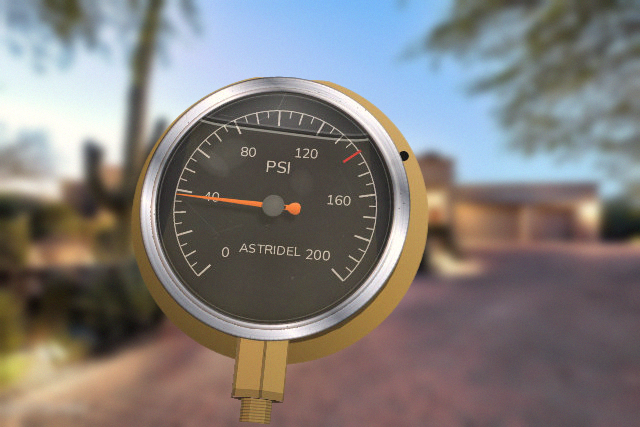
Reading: 37.5 (psi)
